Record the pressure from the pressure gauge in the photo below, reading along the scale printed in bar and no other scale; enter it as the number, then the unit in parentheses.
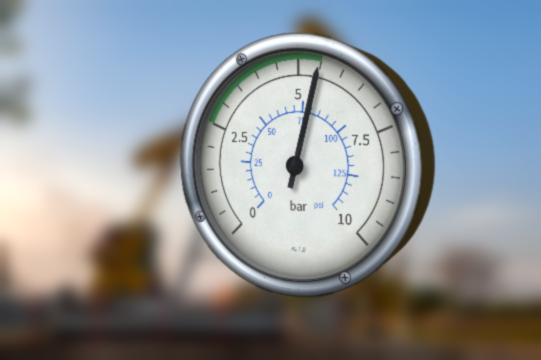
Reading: 5.5 (bar)
